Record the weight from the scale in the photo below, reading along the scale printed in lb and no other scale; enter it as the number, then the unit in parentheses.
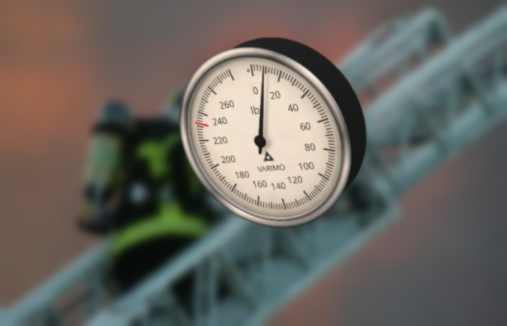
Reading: 10 (lb)
